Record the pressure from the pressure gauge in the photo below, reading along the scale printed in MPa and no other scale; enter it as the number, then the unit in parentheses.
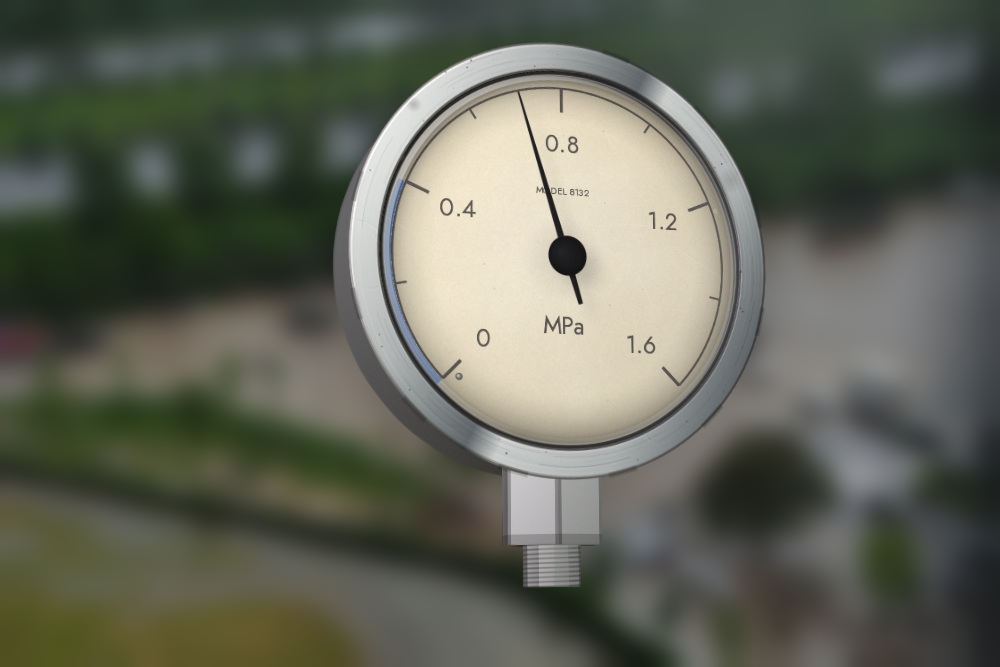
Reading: 0.7 (MPa)
